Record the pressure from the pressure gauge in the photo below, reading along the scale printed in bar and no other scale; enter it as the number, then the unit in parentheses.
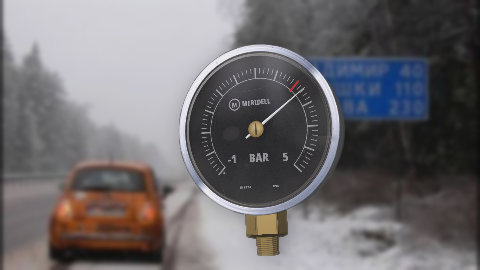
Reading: 3.2 (bar)
